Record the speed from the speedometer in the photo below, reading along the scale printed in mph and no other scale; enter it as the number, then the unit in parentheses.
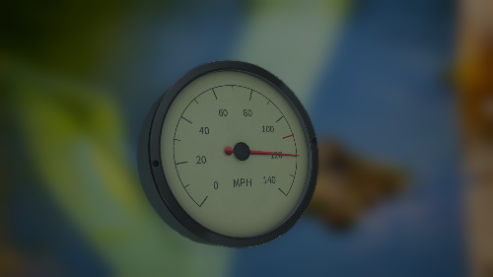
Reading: 120 (mph)
